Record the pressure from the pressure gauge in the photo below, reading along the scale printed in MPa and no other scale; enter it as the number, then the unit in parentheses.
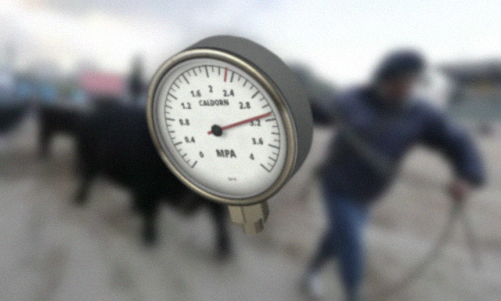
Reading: 3.1 (MPa)
